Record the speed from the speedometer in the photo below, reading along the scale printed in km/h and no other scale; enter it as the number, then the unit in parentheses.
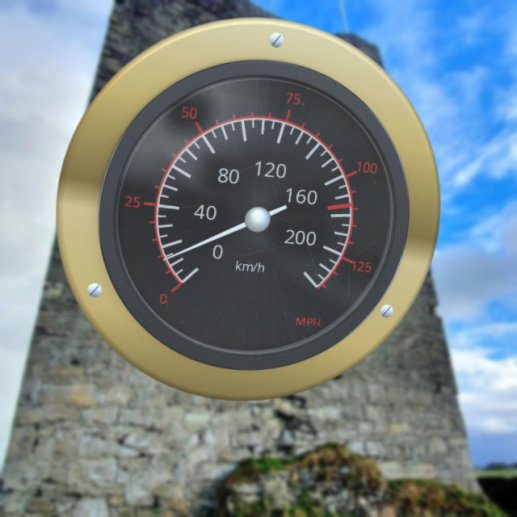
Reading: 15 (km/h)
